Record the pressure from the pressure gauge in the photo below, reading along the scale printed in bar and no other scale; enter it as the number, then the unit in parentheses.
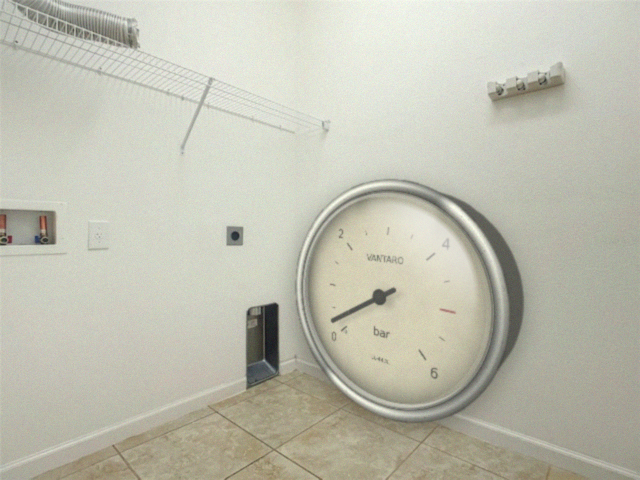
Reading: 0.25 (bar)
